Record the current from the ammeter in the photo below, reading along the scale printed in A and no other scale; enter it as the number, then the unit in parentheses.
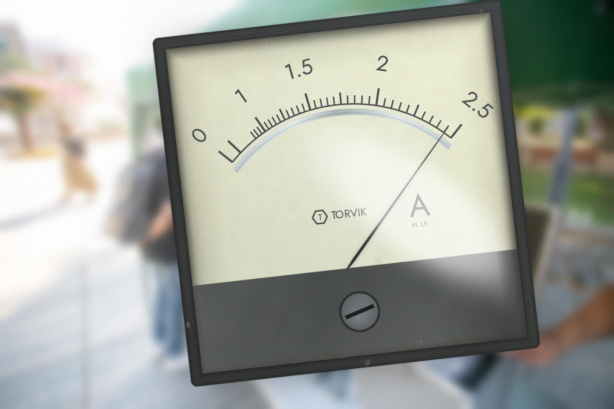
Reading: 2.45 (A)
